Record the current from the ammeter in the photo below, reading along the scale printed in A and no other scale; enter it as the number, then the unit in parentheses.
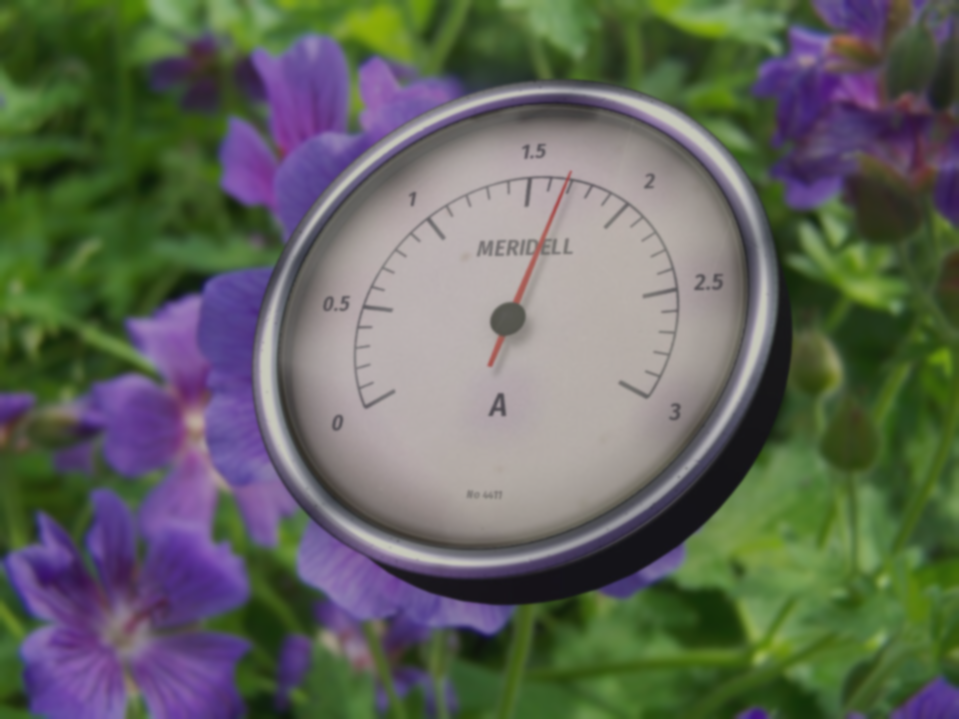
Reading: 1.7 (A)
